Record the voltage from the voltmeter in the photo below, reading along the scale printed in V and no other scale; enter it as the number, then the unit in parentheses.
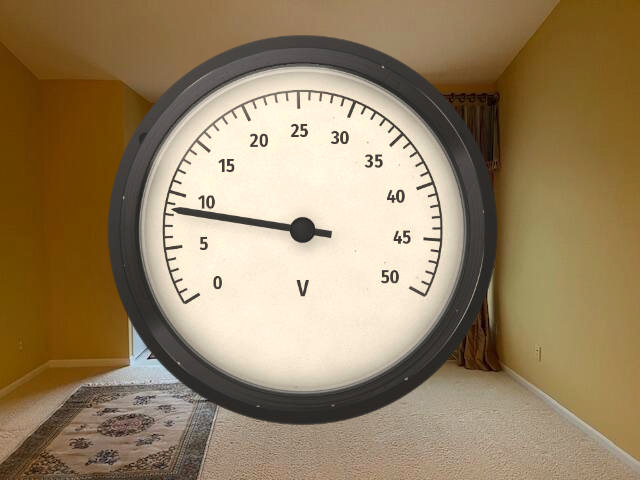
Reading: 8.5 (V)
